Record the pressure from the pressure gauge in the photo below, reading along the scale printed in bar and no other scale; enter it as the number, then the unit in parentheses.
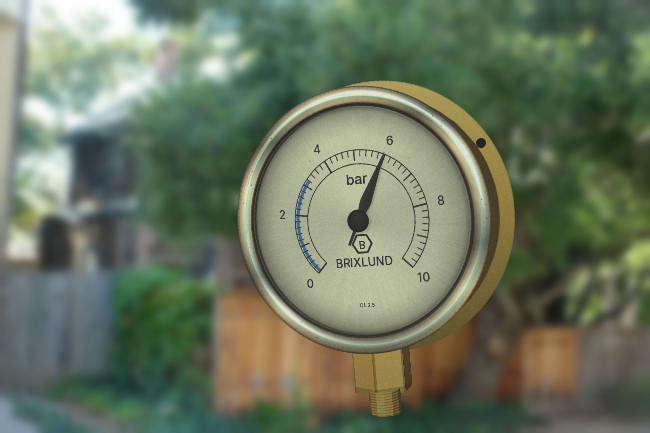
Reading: 6 (bar)
